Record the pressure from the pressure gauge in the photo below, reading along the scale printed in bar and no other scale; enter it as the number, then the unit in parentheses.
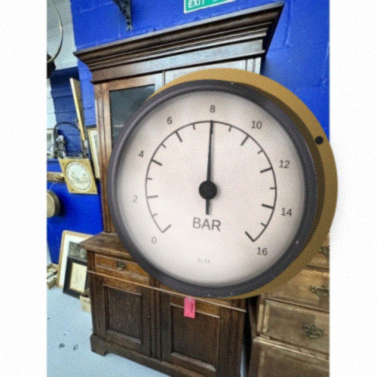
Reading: 8 (bar)
